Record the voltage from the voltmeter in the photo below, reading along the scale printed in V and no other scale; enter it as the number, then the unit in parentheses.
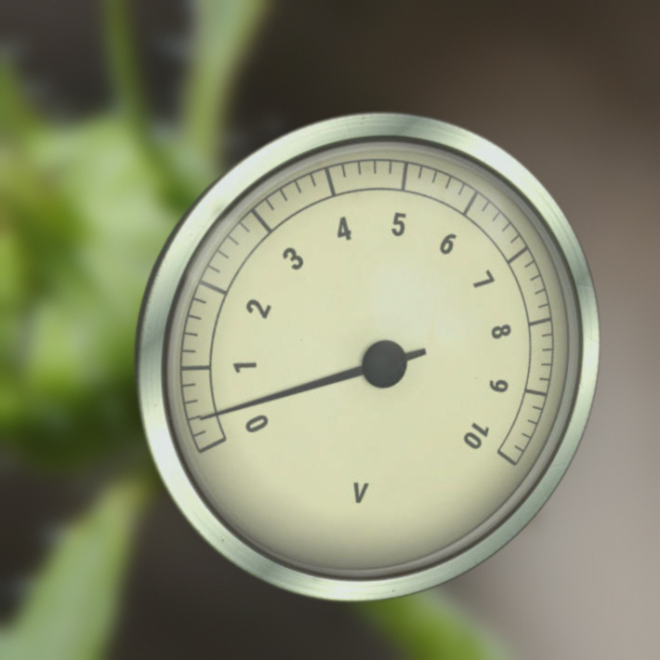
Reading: 0.4 (V)
